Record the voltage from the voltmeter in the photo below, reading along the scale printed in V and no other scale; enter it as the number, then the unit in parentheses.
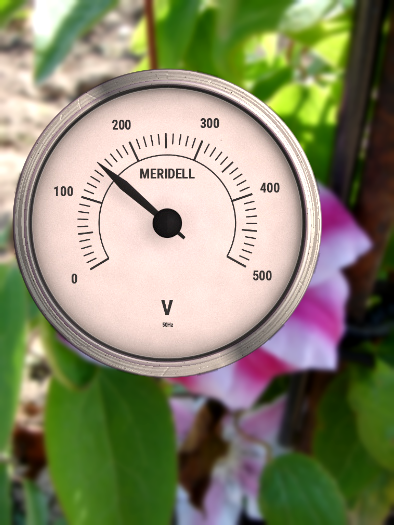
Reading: 150 (V)
